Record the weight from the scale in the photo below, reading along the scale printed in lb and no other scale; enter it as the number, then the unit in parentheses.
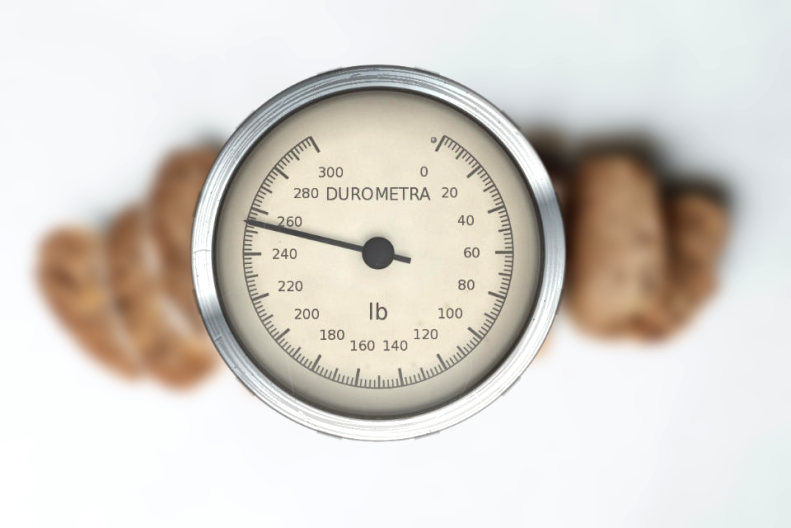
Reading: 254 (lb)
